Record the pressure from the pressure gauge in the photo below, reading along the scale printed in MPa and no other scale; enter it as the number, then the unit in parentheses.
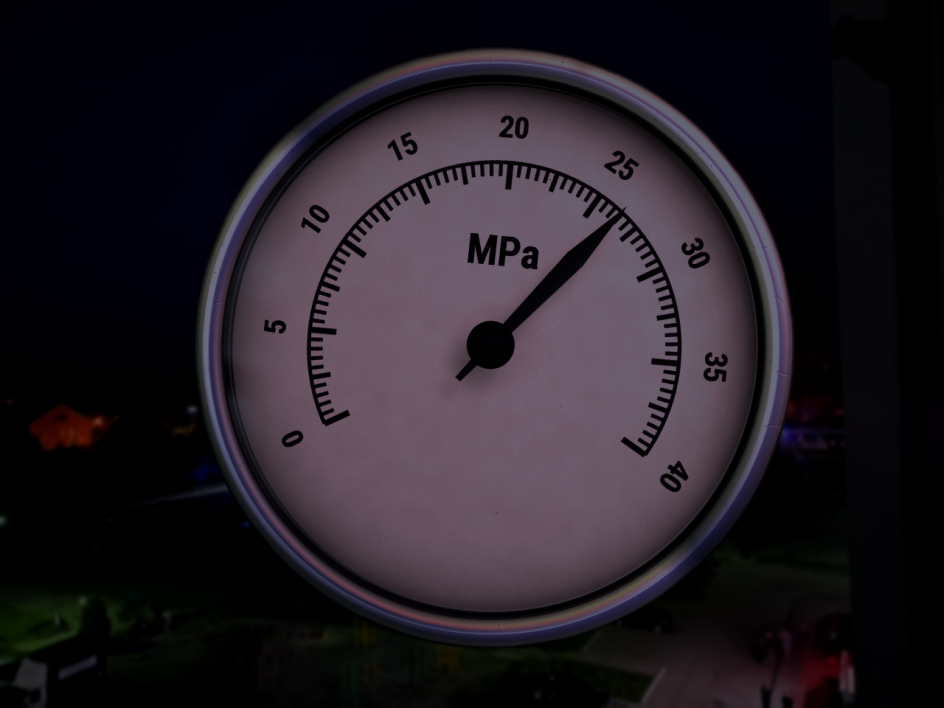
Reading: 26.5 (MPa)
